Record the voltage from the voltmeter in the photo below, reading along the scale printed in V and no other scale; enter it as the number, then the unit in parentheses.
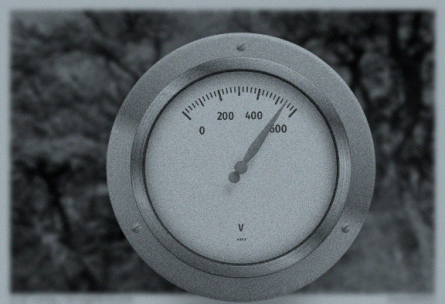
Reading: 540 (V)
